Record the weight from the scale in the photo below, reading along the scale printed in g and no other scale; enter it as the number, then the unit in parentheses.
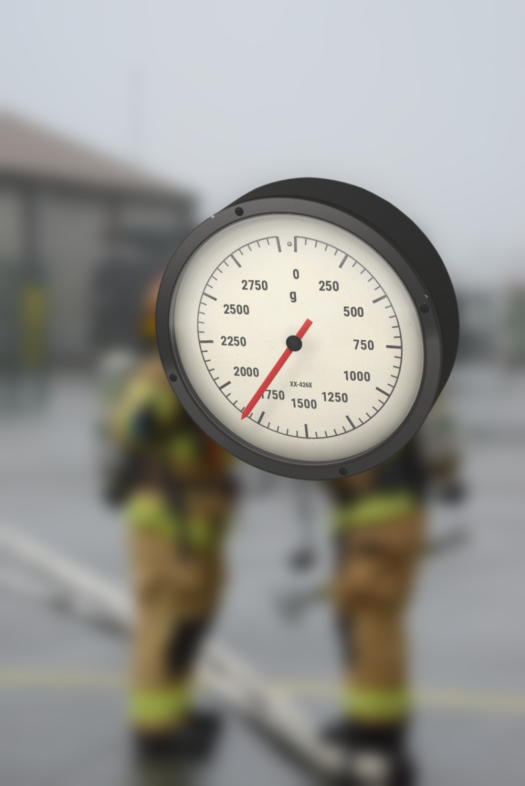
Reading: 1825 (g)
